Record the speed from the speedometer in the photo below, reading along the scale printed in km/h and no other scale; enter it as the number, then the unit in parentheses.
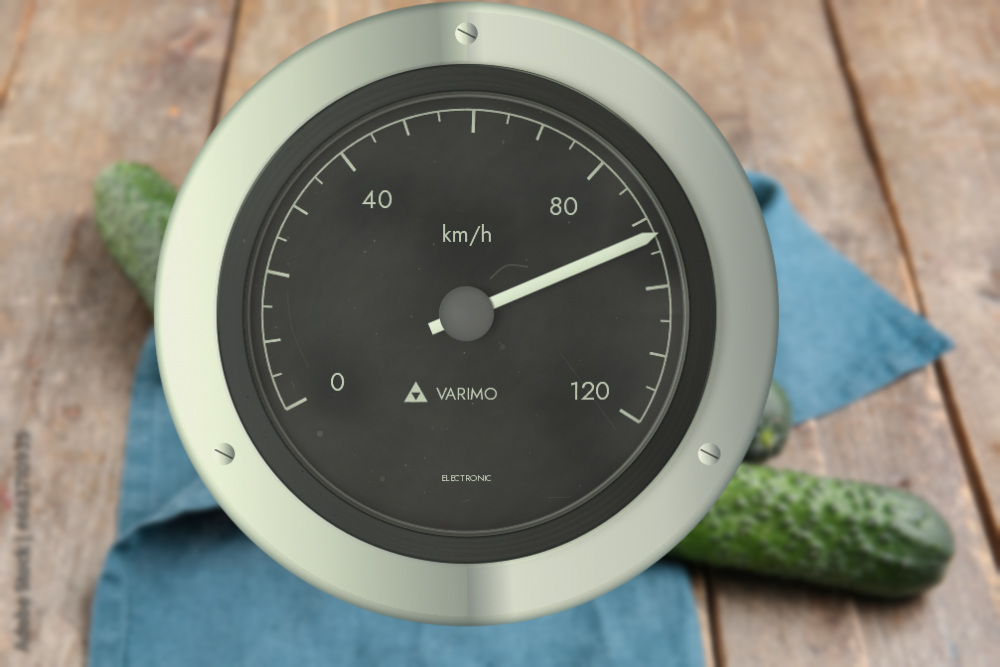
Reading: 92.5 (km/h)
